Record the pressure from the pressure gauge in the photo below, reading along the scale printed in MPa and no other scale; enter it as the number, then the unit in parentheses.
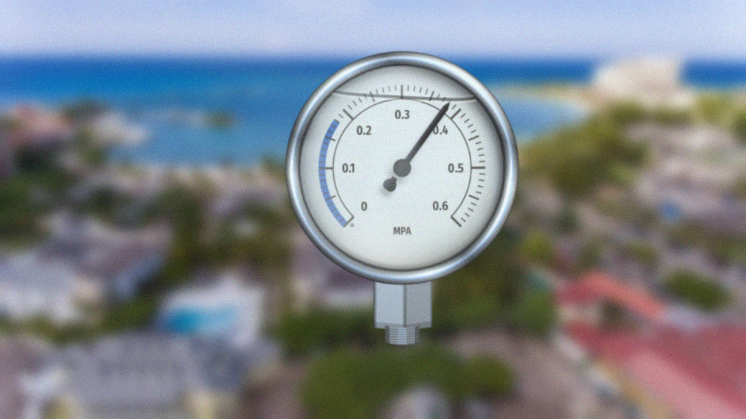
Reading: 0.38 (MPa)
